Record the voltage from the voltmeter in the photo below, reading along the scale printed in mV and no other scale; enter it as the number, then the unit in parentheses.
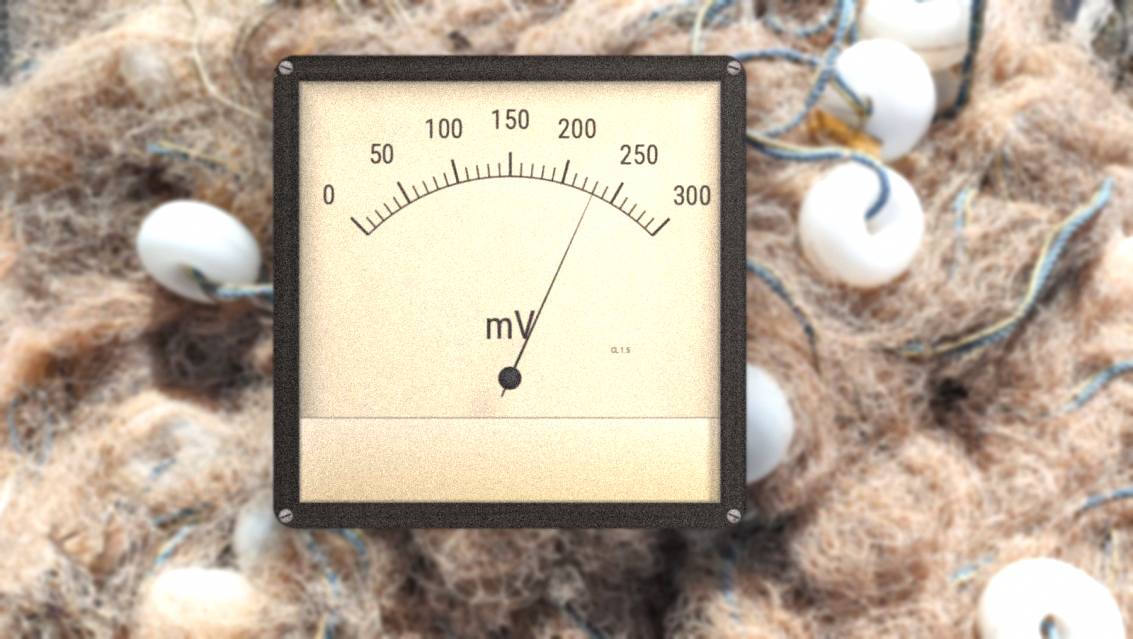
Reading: 230 (mV)
